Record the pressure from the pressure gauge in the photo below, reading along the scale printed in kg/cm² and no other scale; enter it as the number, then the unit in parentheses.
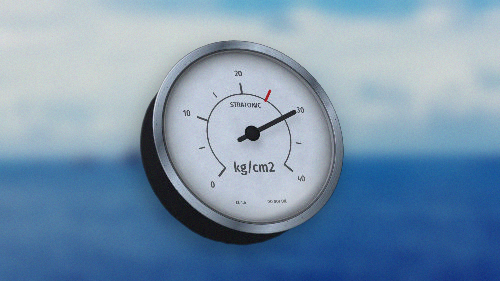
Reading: 30 (kg/cm²)
